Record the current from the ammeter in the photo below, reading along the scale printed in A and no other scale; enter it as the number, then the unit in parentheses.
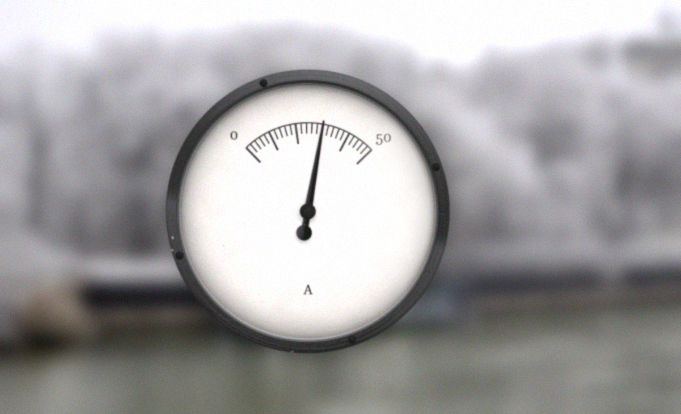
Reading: 30 (A)
